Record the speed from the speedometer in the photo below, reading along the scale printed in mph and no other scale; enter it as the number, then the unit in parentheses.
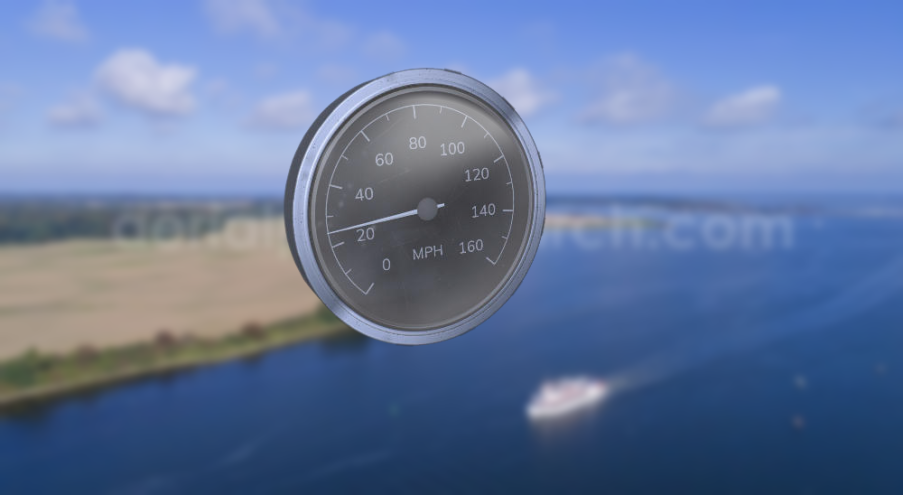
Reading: 25 (mph)
